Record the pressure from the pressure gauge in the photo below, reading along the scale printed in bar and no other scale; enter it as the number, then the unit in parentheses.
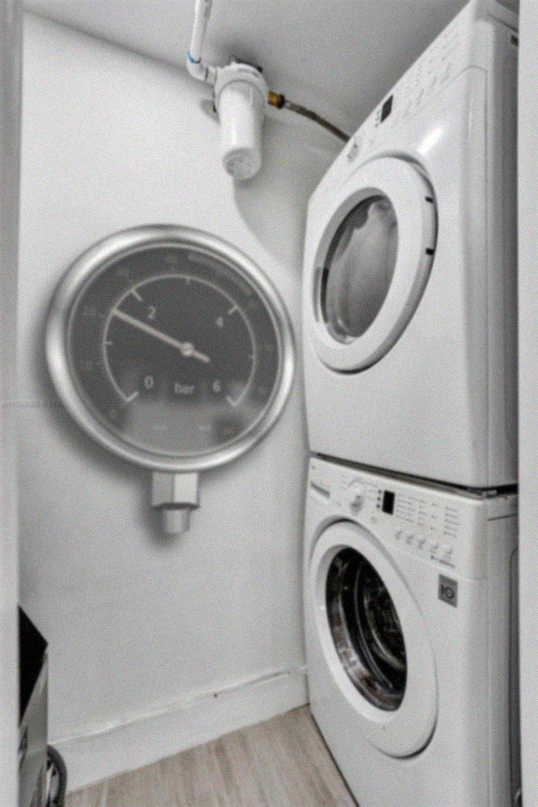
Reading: 1.5 (bar)
